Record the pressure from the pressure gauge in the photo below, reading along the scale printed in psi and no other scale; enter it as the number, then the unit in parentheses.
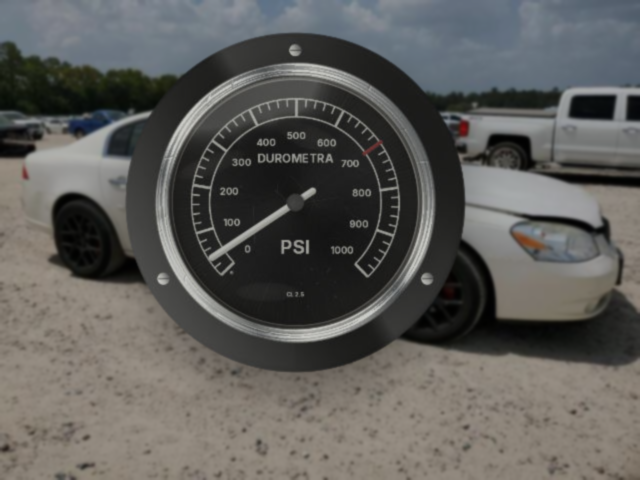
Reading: 40 (psi)
